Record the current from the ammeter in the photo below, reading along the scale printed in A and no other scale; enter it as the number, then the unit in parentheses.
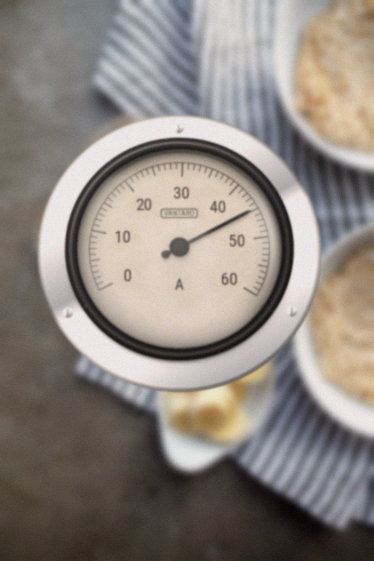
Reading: 45 (A)
